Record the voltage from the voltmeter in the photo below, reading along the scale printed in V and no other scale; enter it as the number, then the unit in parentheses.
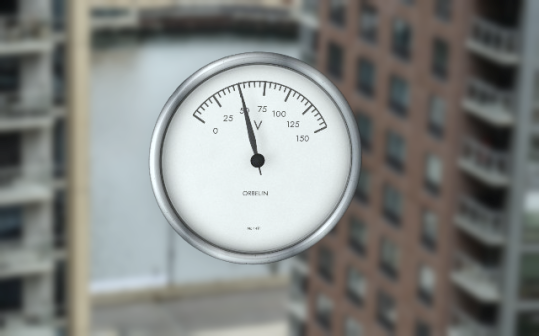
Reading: 50 (V)
